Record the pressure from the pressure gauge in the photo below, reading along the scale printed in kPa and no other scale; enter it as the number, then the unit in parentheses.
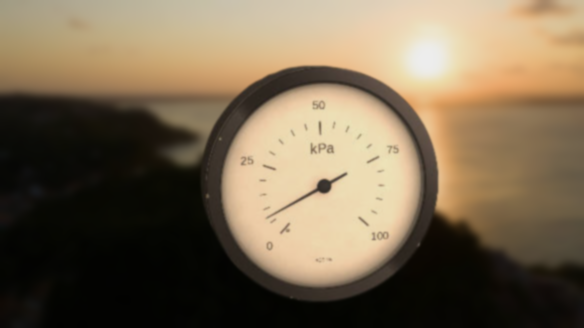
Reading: 7.5 (kPa)
